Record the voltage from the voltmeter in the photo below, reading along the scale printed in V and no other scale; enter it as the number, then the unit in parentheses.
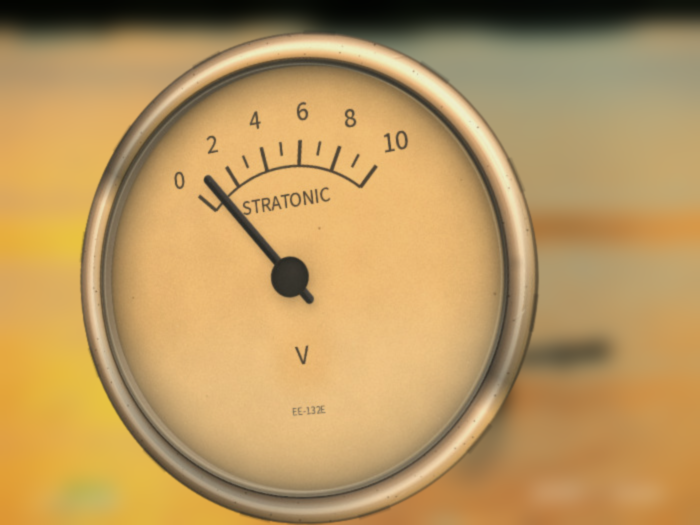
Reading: 1 (V)
